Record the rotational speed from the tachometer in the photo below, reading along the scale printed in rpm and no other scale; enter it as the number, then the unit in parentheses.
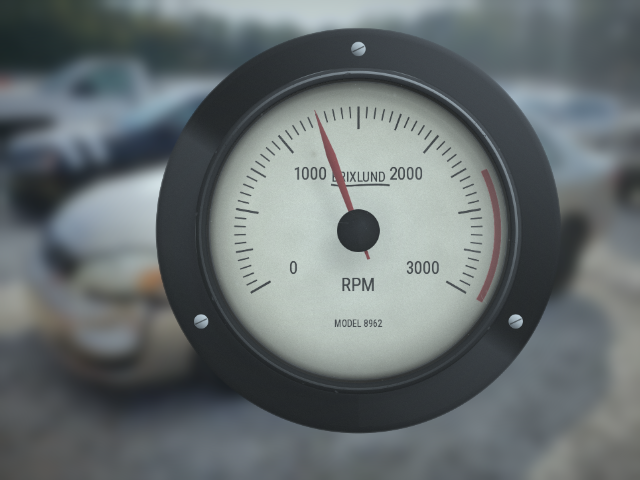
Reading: 1250 (rpm)
